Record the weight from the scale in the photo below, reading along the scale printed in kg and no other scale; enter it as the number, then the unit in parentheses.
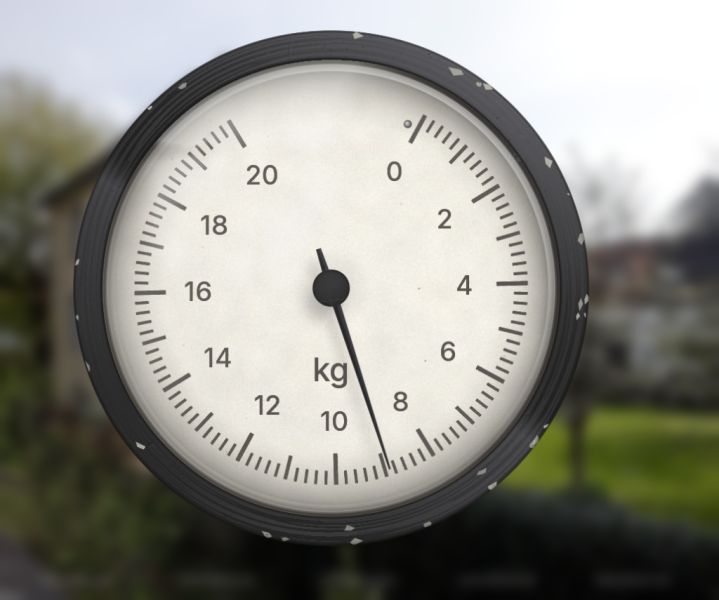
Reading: 8.9 (kg)
